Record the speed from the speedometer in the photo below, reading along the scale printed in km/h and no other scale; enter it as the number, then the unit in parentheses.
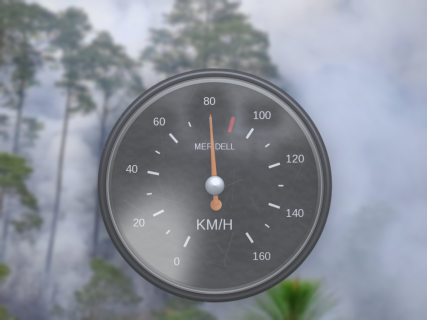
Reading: 80 (km/h)
